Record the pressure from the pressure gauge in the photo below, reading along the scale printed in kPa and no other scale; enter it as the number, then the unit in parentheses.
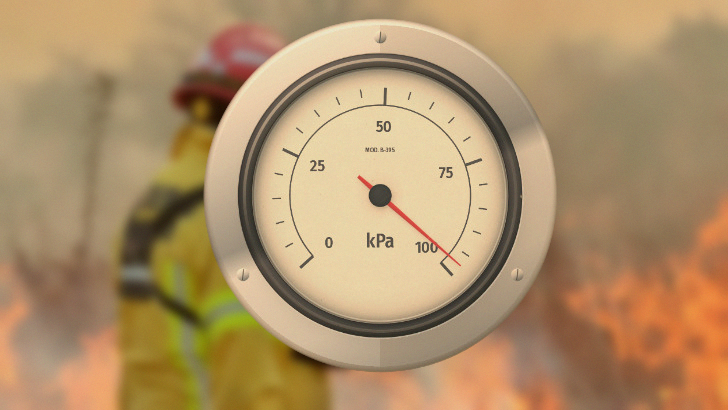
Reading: 97.5 (kPa)
